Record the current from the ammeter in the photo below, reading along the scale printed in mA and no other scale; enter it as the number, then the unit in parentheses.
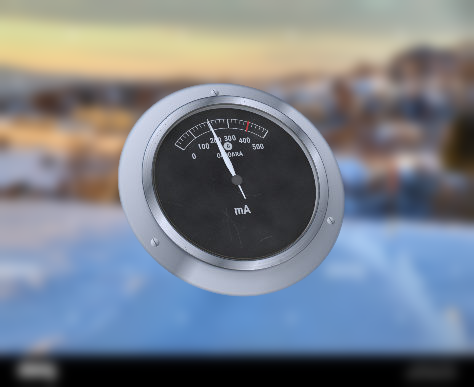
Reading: 200 (mA)
